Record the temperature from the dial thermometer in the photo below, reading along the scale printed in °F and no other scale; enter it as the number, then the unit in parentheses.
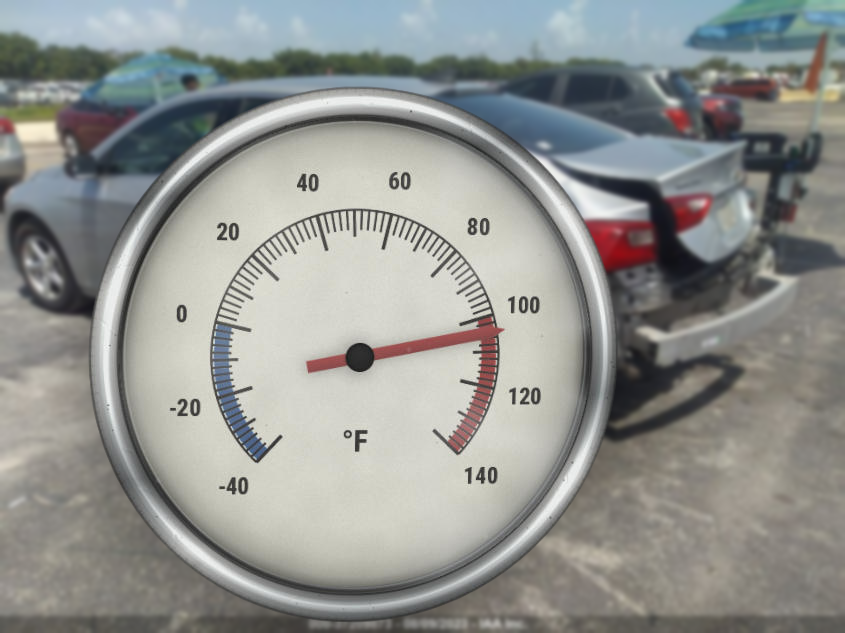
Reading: 104 (°F)
